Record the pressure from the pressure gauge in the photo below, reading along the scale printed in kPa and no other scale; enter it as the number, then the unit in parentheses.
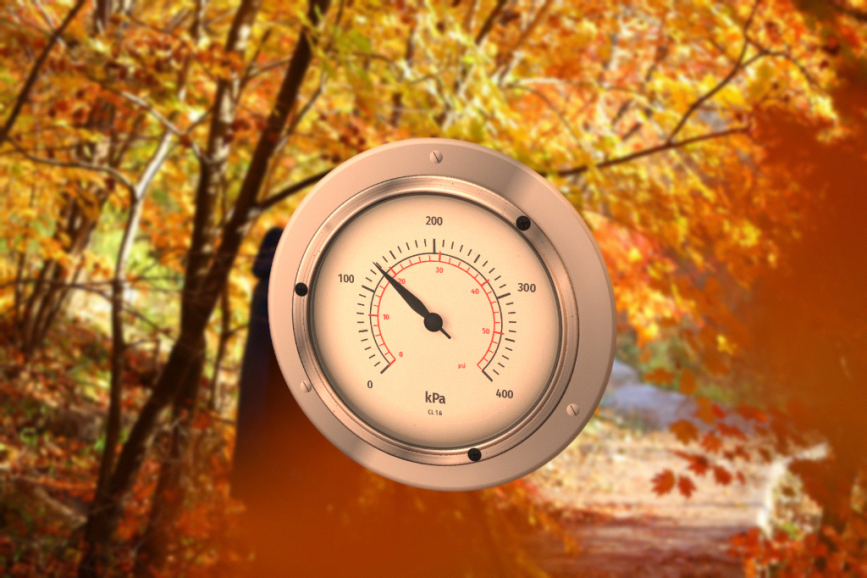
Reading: 130 (kPa)
